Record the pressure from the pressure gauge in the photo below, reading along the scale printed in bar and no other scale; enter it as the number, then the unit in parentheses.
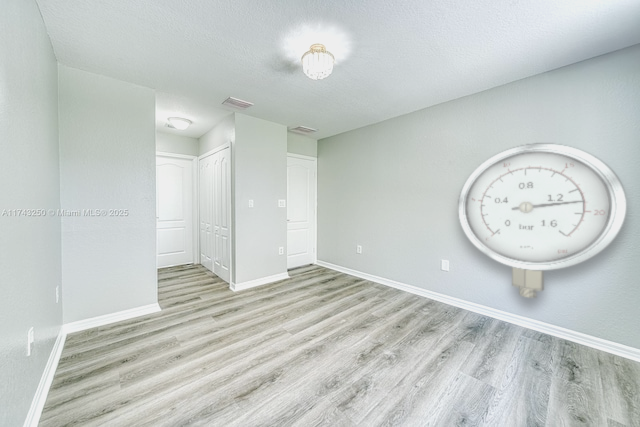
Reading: 1.3 (bar)
